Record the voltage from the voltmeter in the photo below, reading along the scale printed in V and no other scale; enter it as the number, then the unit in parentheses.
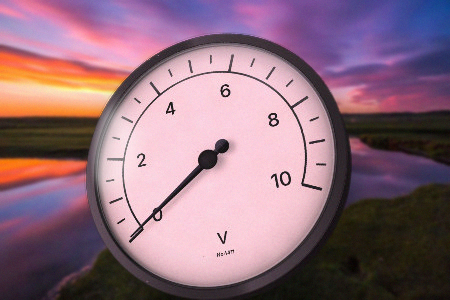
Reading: 0 (V)
